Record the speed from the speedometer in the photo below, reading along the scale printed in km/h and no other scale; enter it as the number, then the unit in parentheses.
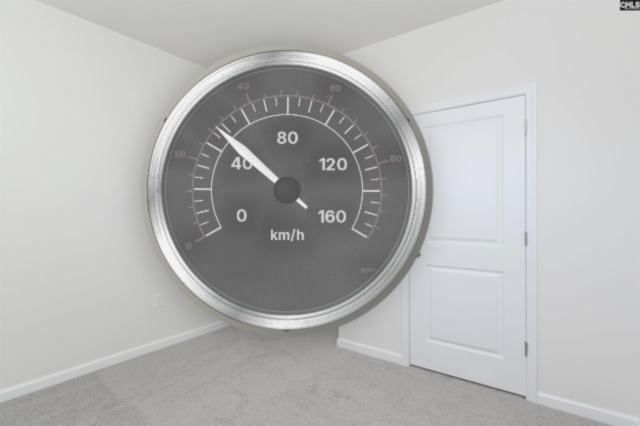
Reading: 47.5 (km/h)
